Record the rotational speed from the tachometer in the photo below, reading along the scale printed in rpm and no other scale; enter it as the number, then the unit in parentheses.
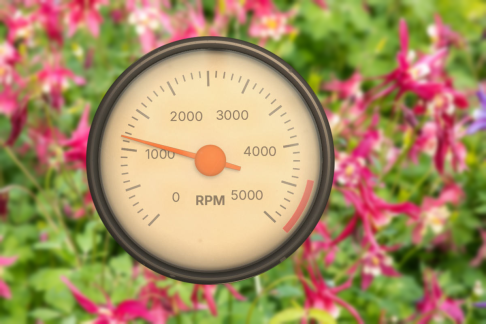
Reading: 1150 (rpm)
